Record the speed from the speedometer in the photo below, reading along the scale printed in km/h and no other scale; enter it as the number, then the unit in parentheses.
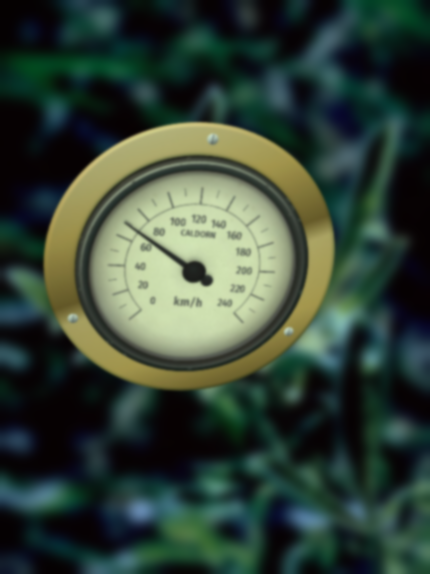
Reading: 70 (km/h)
